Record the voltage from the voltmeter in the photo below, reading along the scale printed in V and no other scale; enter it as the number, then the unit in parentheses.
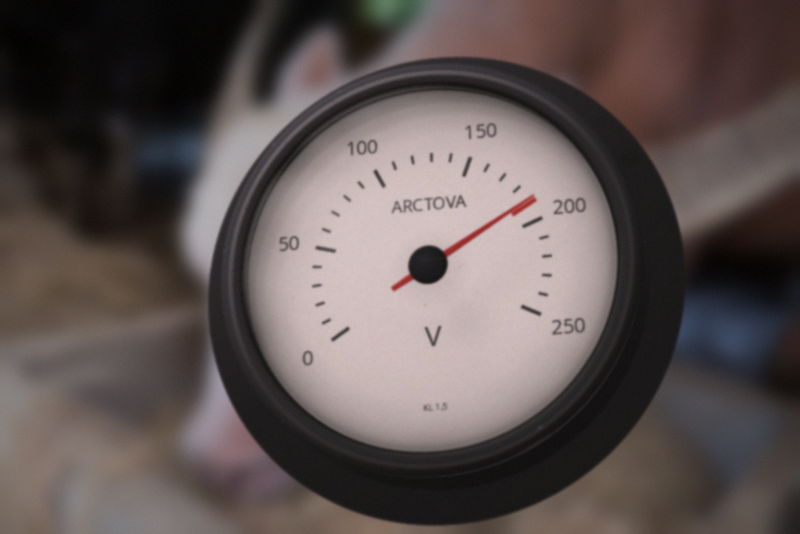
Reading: 190 (V)
